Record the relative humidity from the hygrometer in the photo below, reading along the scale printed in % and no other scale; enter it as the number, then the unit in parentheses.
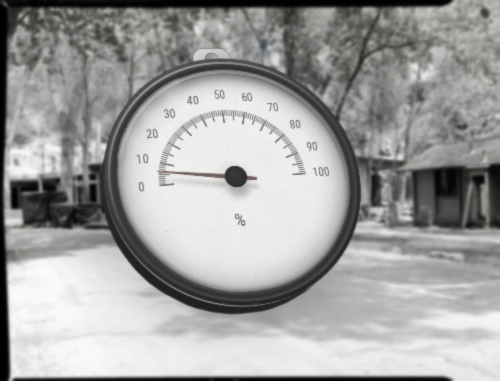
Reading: 5 (%)
